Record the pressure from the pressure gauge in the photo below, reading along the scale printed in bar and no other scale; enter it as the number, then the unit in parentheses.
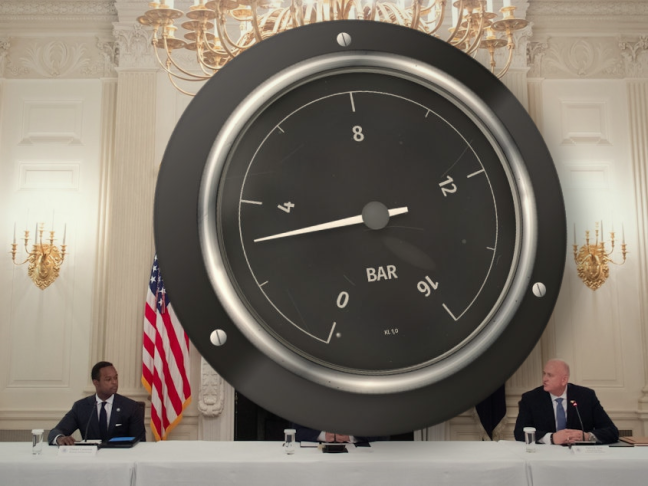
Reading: 3 (bar)
